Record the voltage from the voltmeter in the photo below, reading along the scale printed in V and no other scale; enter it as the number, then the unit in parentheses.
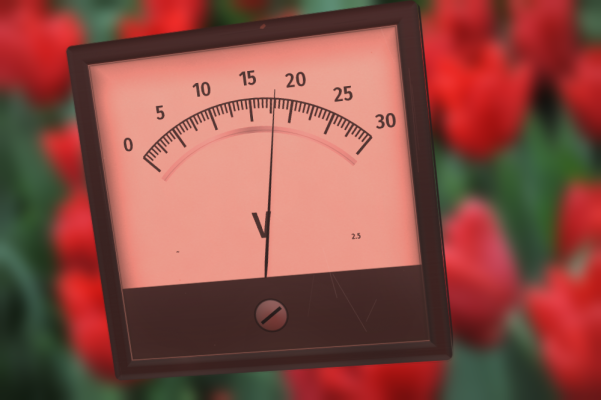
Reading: 18 (V)
